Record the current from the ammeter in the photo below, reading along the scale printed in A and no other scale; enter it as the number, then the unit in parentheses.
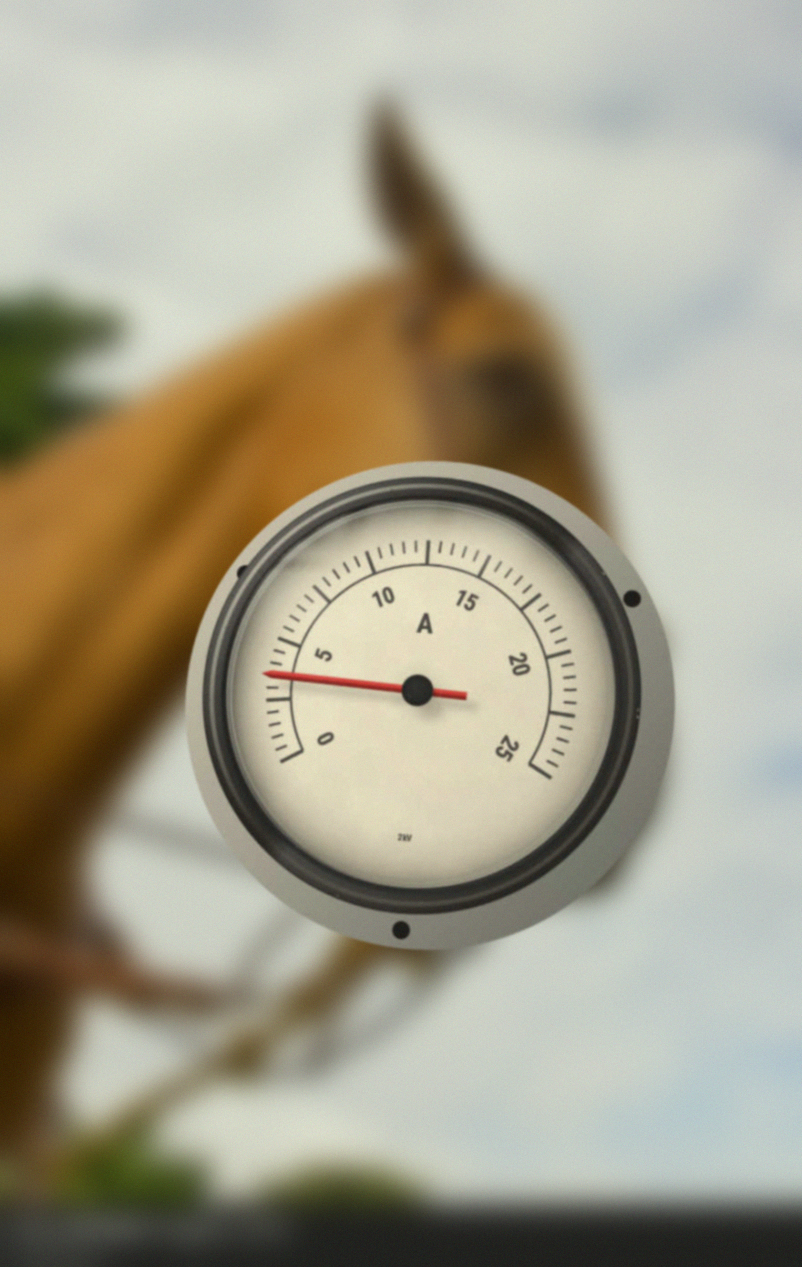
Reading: 3.5 (A)
